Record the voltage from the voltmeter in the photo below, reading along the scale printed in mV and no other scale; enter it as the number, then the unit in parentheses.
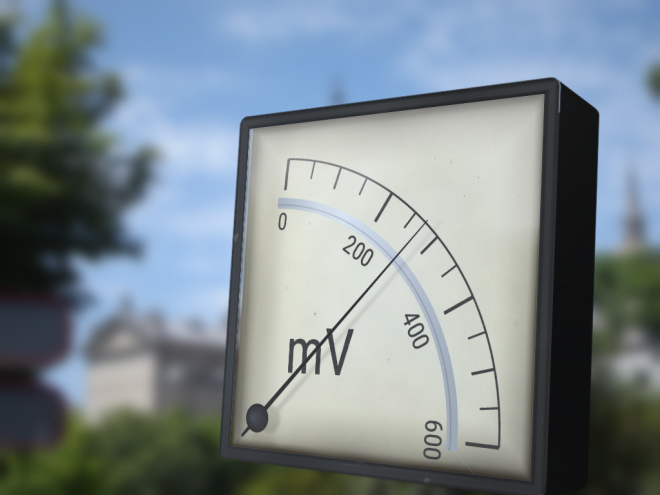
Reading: 275 (mV)
